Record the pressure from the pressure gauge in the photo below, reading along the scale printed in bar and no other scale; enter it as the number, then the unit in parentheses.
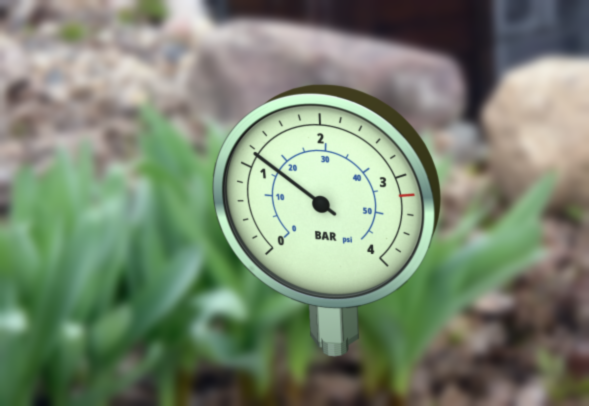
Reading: 1.2 (bar)
